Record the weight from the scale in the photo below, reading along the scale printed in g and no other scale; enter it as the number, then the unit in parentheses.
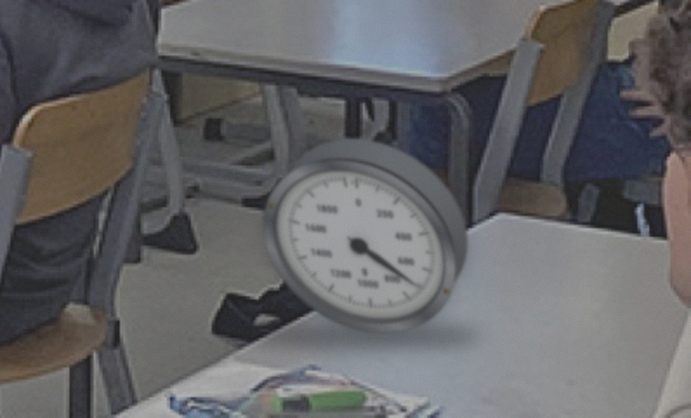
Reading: 700 (g)
